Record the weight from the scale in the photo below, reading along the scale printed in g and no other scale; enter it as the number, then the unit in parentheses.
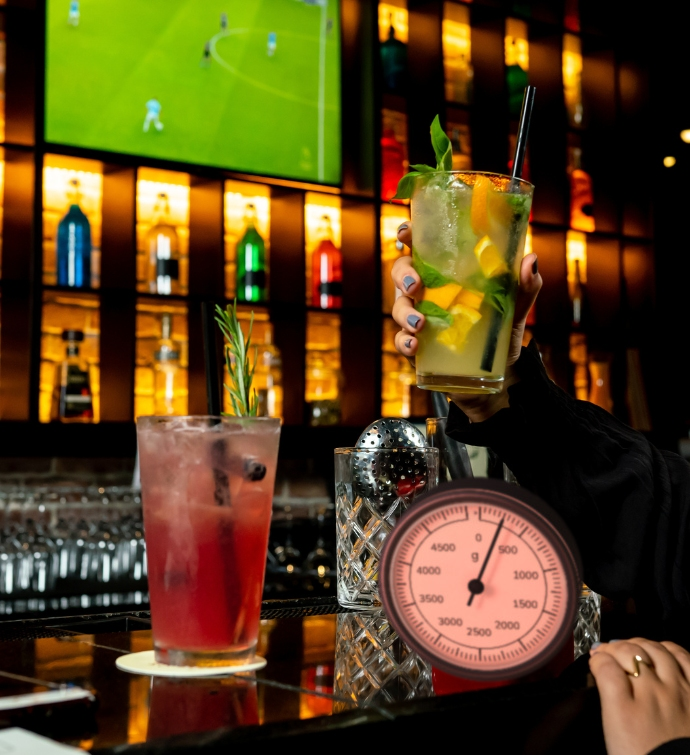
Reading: 250 (g)
